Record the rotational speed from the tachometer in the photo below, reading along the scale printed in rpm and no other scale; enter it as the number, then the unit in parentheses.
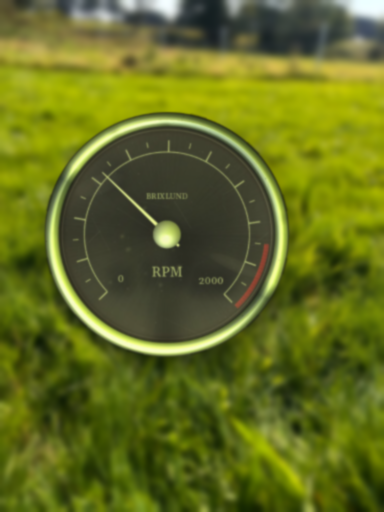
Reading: 650 (rpm)
